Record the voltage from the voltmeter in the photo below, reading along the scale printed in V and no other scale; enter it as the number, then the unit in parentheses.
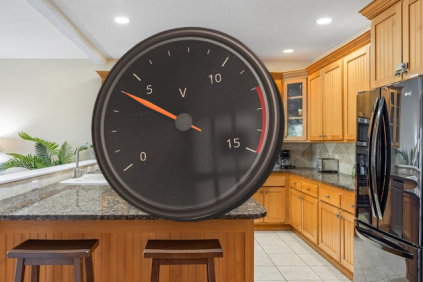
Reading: 4 (V)
